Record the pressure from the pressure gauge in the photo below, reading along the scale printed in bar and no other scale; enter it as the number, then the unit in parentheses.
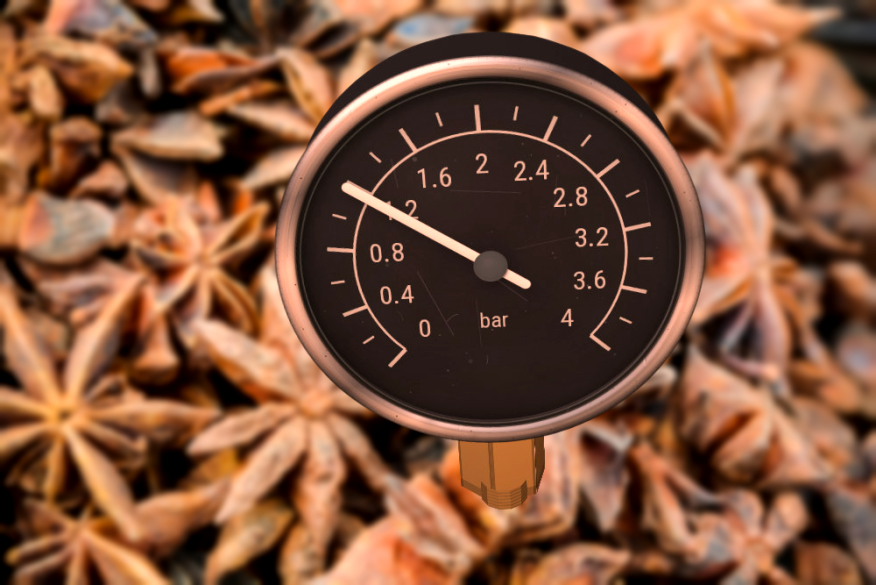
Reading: 1.2 (bar)
